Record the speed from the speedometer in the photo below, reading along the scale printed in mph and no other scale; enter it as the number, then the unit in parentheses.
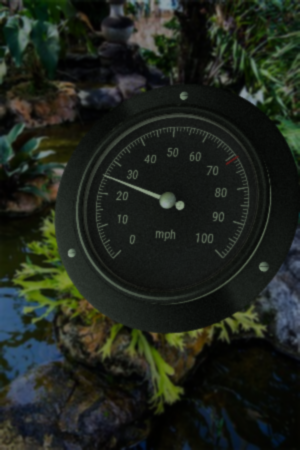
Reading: 25 (mph)
